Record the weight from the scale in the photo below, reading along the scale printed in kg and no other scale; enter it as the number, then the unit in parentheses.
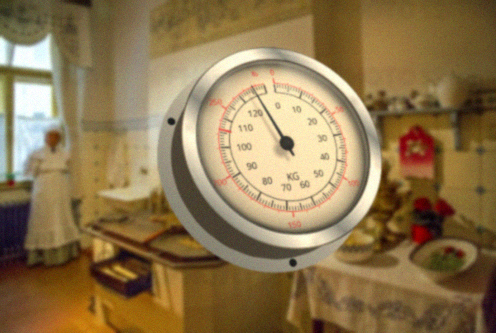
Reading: 125 (kg)
